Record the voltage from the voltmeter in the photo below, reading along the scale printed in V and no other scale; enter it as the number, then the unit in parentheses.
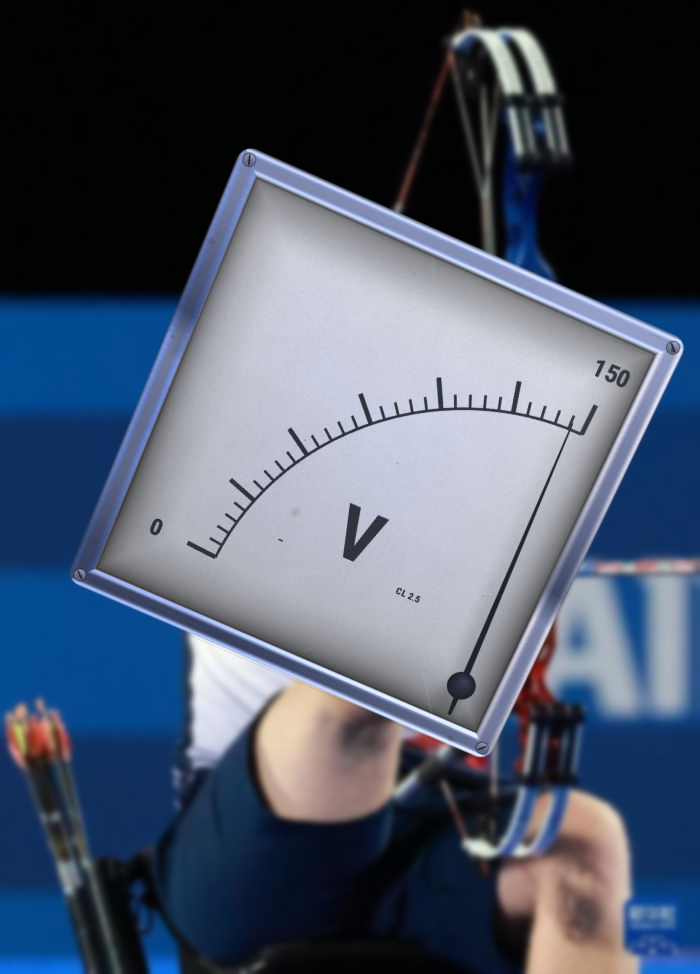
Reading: 145 (V)
